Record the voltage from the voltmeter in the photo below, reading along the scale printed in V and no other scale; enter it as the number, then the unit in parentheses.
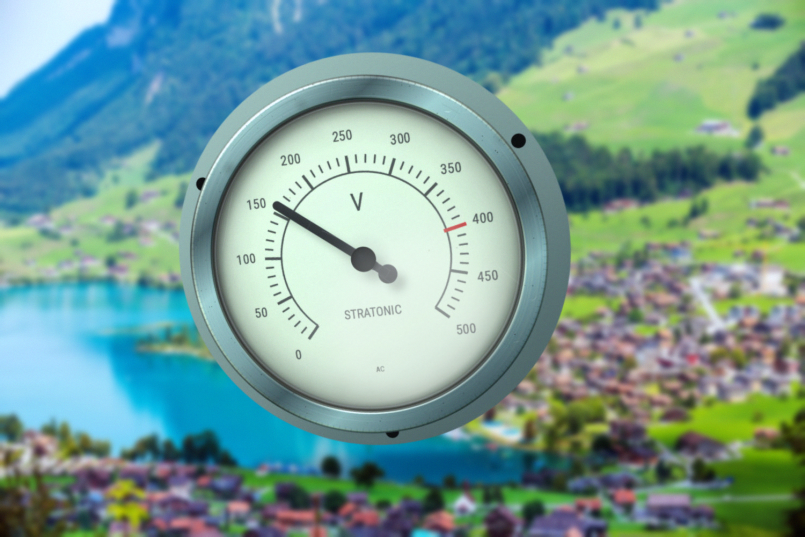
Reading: 160 (V)
